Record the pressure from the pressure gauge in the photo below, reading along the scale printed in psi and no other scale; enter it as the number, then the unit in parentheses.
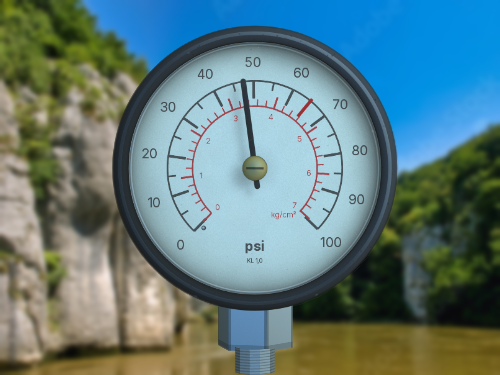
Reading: 47.5 (psi)
